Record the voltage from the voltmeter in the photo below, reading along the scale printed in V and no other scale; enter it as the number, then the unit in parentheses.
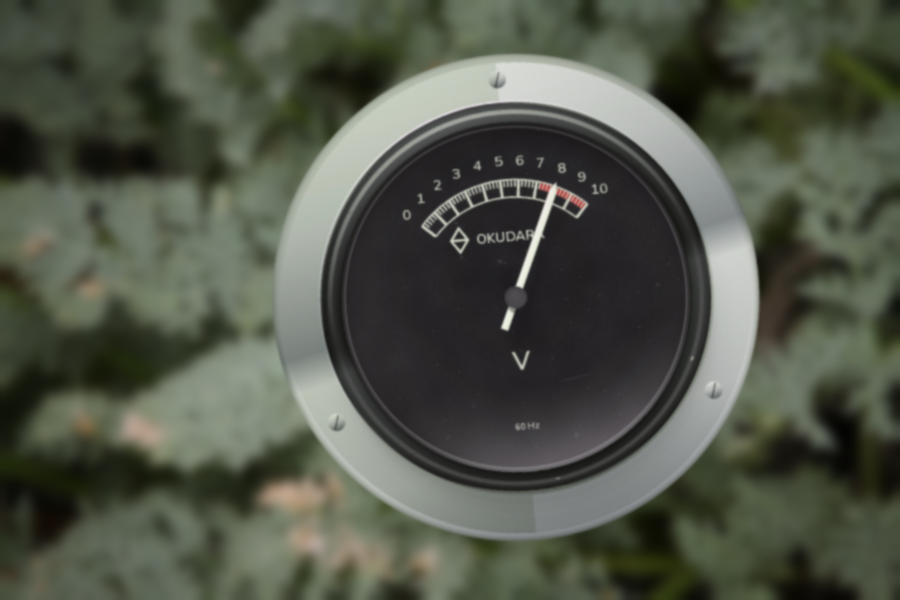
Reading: 8 (V)
